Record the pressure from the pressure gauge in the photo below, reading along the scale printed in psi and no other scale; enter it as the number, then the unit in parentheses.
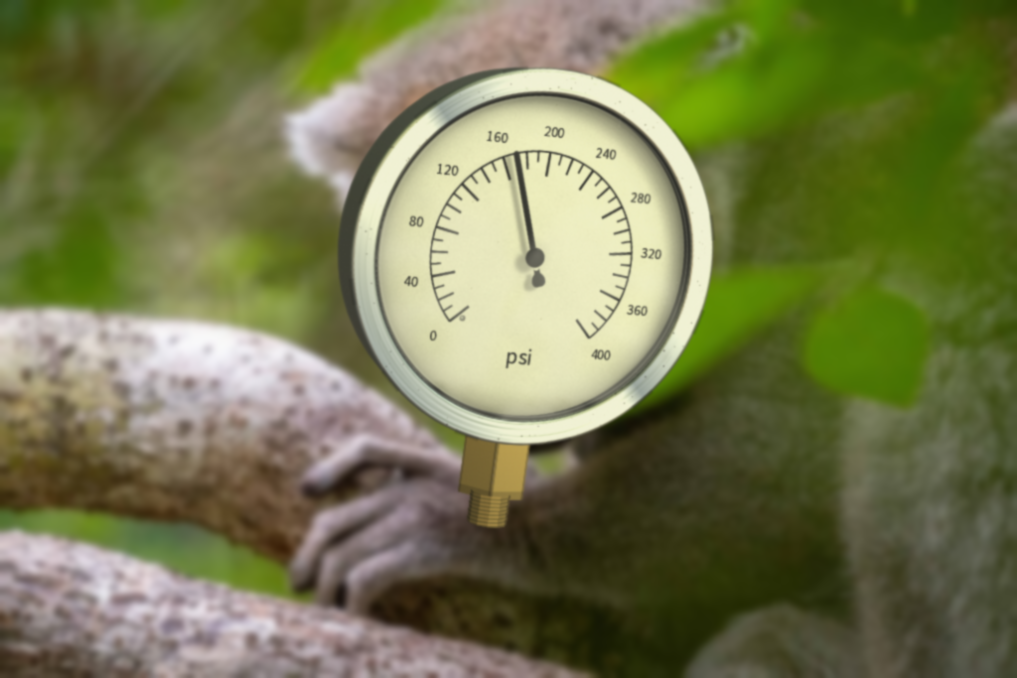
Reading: 170 (psi)
